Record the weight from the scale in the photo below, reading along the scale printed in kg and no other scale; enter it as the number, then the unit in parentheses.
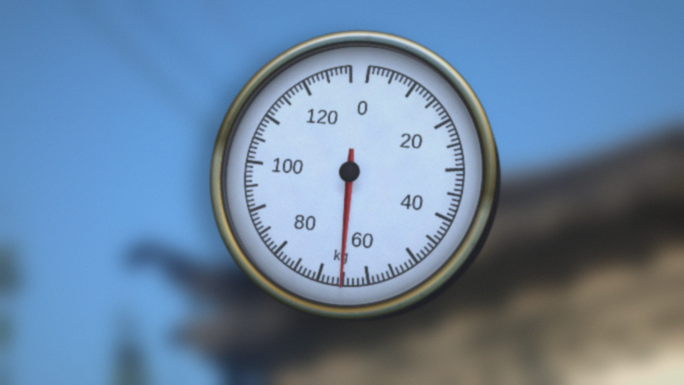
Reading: 65 (kg)
